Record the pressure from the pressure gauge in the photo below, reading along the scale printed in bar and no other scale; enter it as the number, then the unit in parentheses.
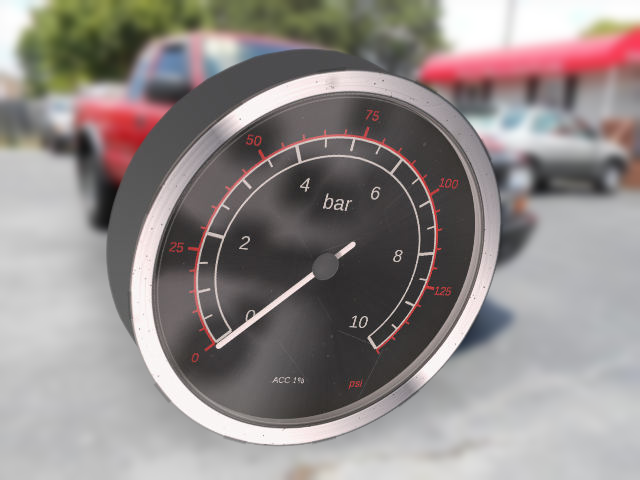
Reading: 0 (bar)
